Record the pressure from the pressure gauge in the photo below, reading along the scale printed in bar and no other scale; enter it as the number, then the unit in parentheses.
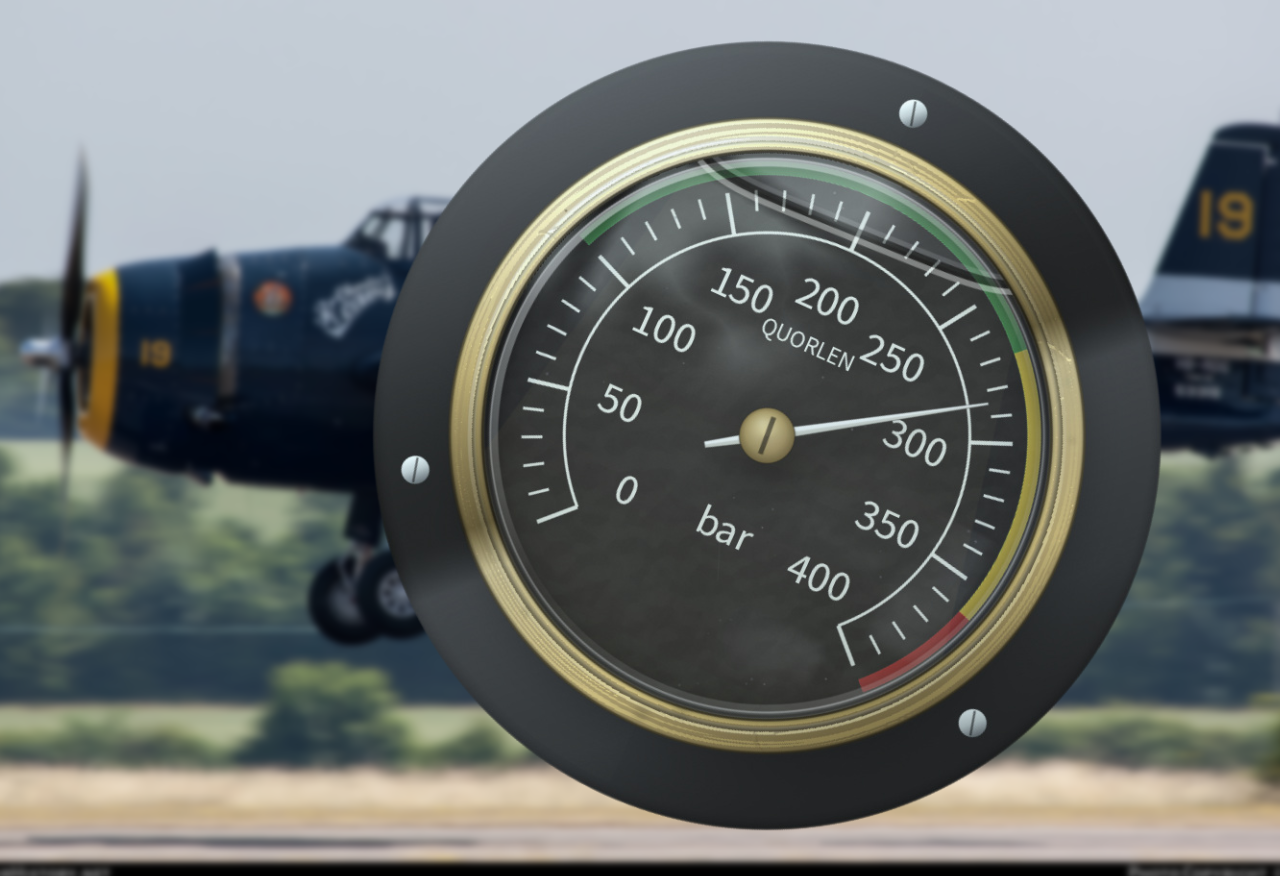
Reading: 285 (bar)
